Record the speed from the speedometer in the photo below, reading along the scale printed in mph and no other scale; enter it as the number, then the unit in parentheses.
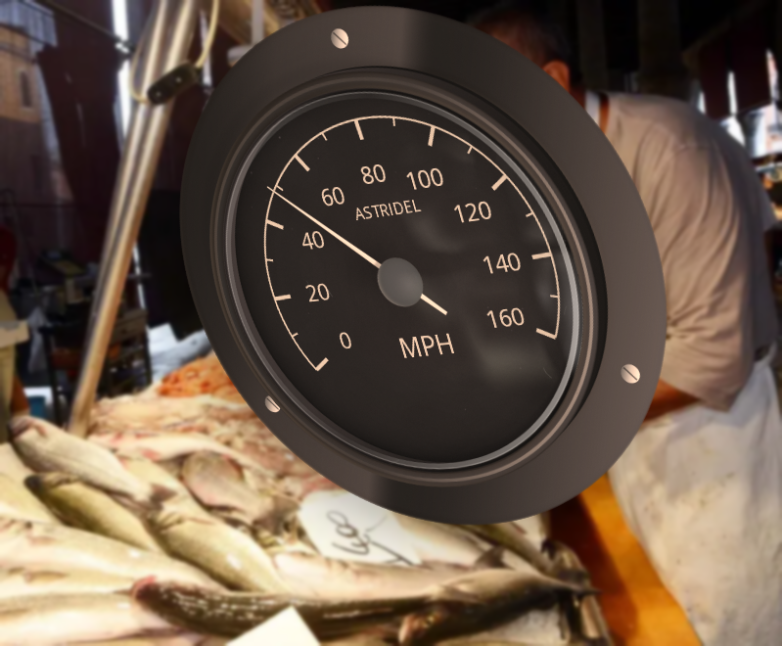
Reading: 50 (mph)
